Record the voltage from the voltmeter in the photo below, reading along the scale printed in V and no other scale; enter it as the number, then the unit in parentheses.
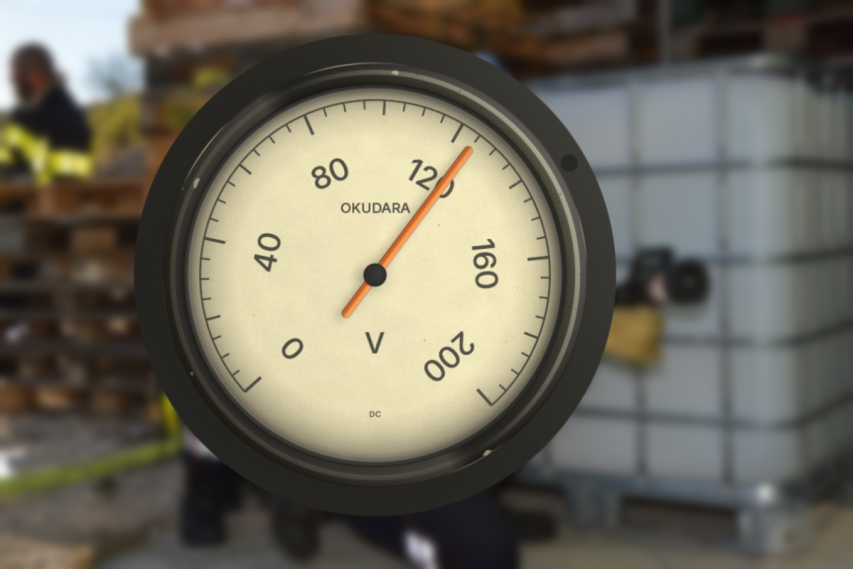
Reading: 125 (V)
